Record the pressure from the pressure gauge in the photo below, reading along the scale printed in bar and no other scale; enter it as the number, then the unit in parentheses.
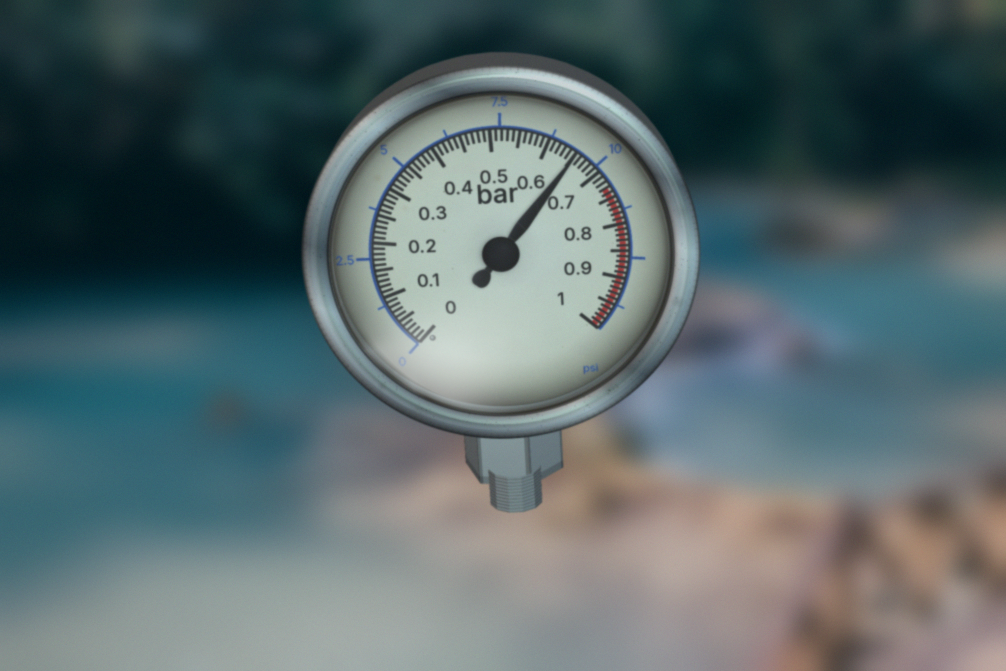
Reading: 0.65 (bar)
